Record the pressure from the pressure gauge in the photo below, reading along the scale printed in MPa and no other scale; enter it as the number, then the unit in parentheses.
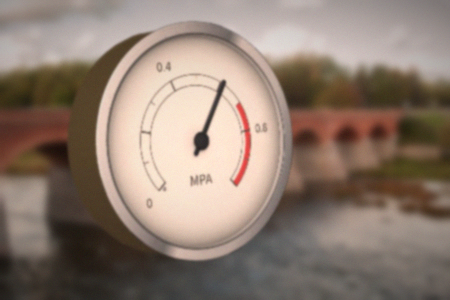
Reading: 0.6 (MPa)
